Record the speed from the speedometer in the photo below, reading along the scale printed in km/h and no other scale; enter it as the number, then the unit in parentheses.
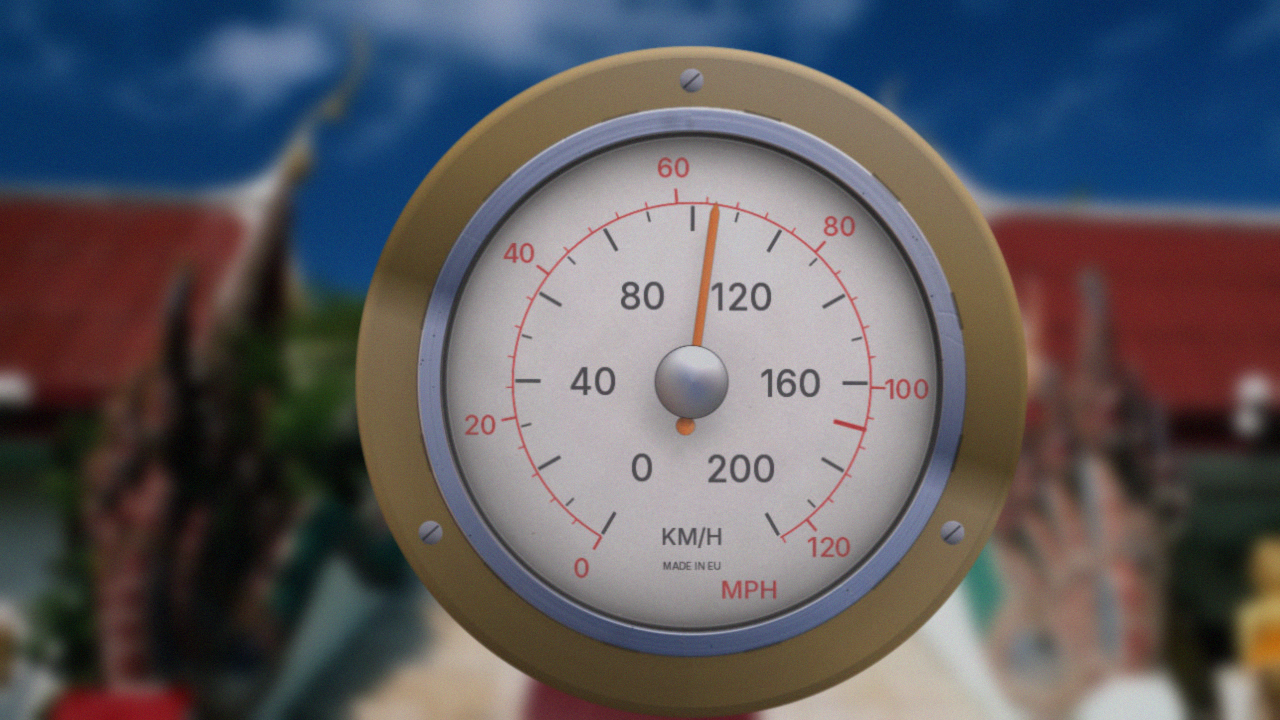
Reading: 105 (km/h)
